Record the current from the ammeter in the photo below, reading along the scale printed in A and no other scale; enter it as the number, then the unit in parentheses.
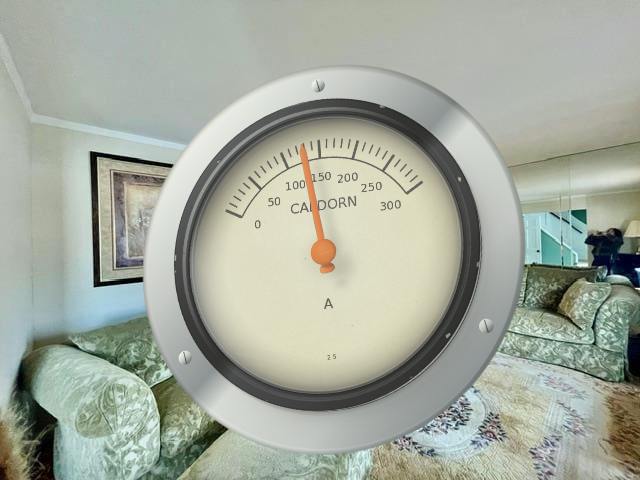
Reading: 130 (A)
